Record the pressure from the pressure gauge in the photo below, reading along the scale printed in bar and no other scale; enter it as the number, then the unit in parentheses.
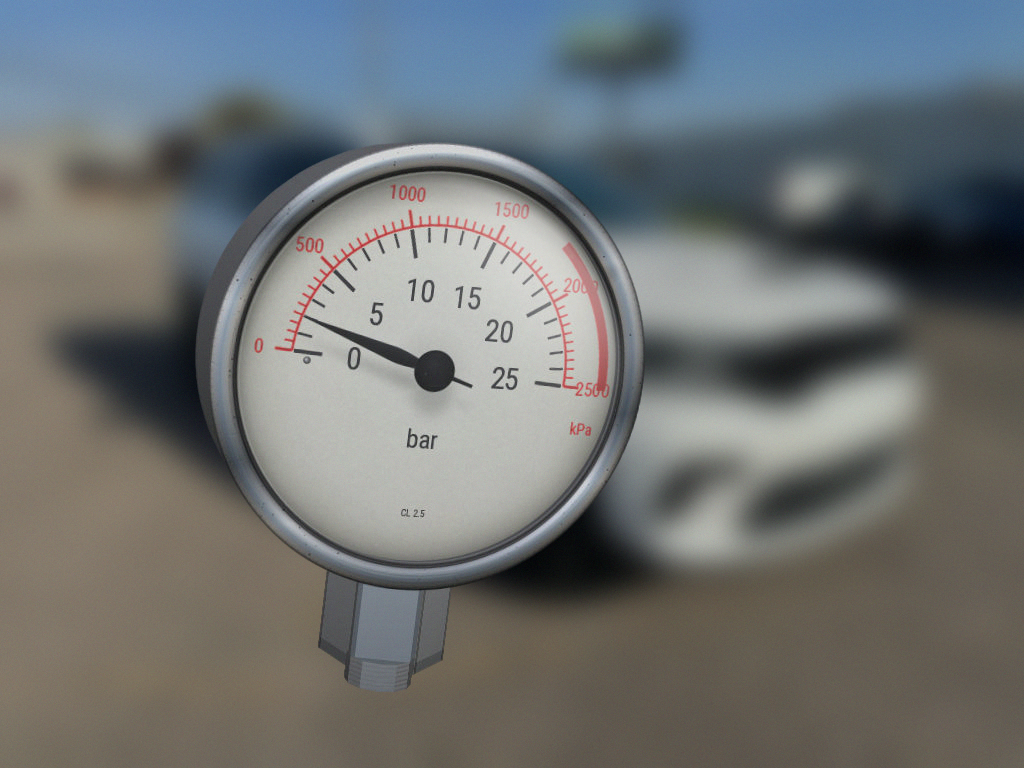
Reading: 2 (bar)
